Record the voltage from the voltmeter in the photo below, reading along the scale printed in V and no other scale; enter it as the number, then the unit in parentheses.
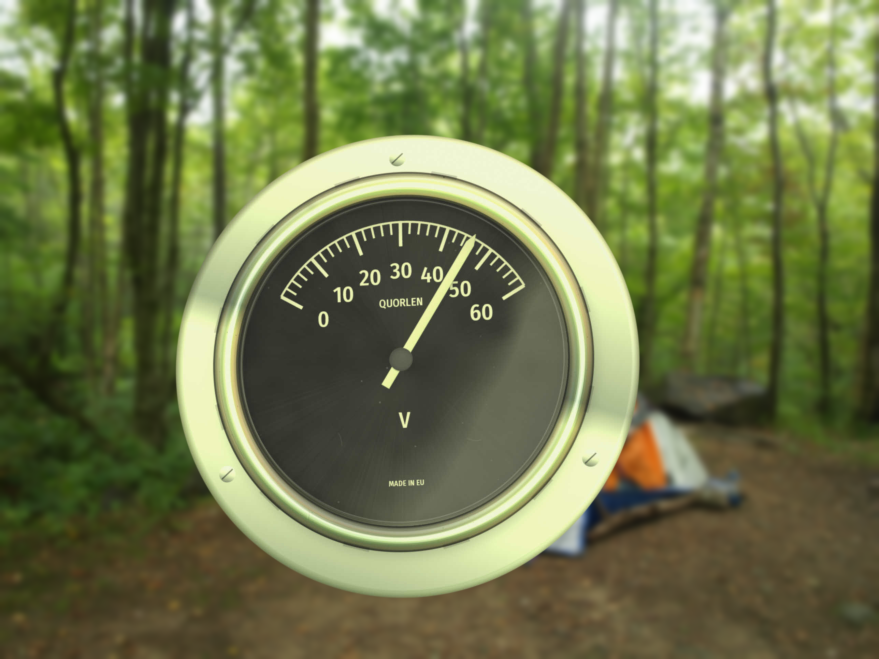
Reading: 46 (V)
